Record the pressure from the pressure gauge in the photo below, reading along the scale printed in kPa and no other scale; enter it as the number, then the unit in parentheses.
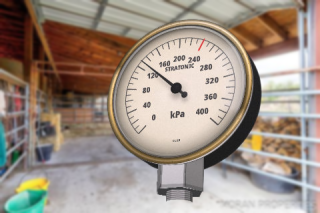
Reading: 130 (kPa)
